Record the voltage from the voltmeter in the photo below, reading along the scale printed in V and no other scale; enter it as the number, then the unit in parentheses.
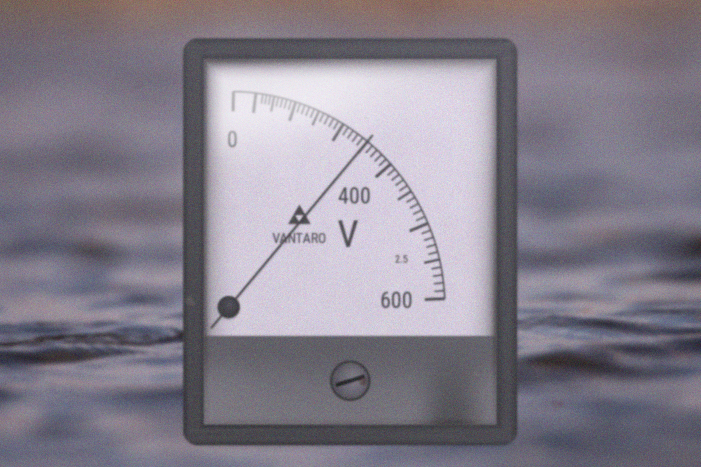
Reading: 350 (V)
